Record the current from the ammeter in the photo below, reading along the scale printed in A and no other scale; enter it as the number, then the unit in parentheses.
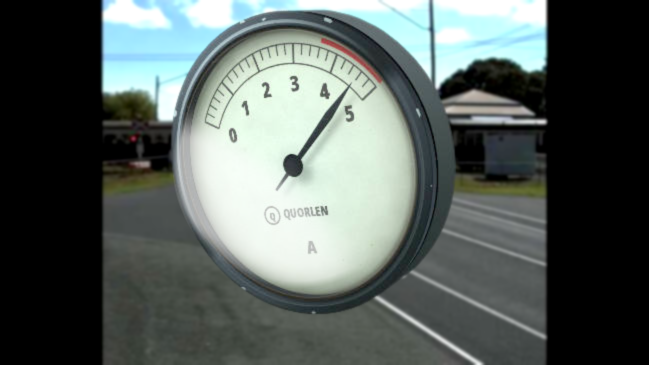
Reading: 4.6 (A)
